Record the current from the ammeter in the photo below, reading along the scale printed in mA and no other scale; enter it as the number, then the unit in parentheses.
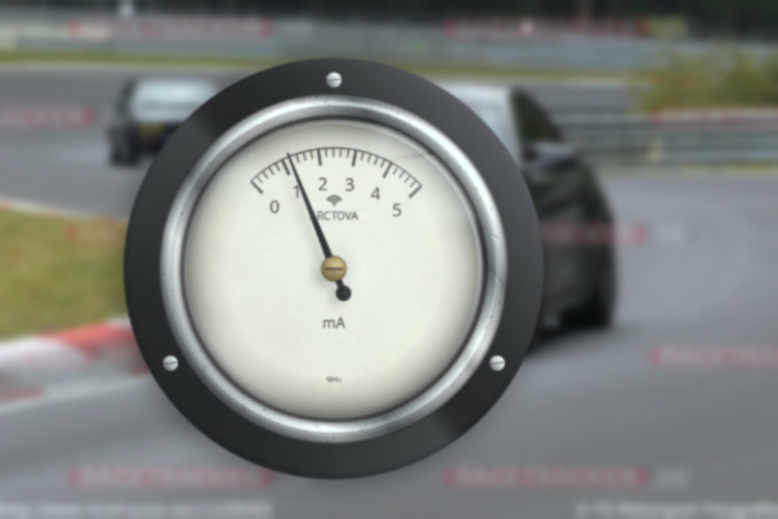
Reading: 1.2 (mA)
